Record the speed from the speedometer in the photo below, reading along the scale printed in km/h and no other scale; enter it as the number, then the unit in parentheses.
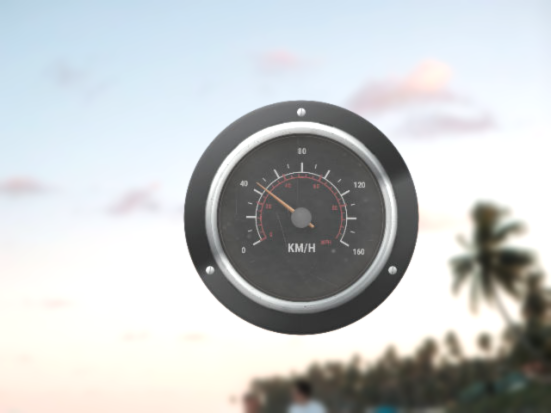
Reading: 45 (km/h)
